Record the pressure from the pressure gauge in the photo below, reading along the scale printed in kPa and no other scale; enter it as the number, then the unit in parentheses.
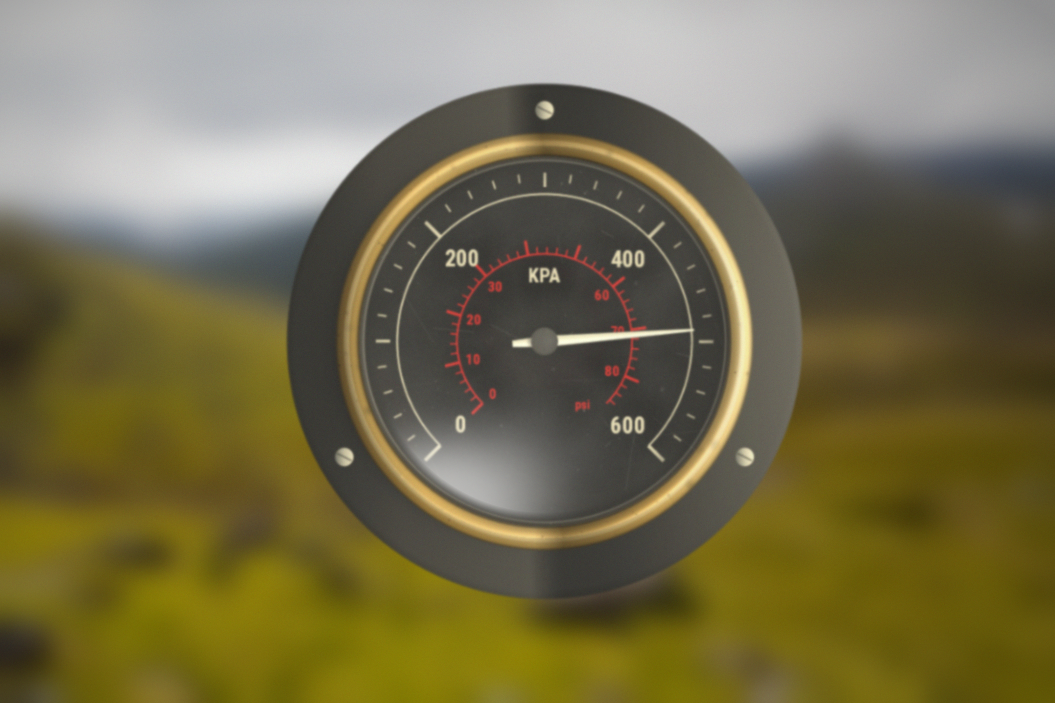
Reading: 490 (kPa)
